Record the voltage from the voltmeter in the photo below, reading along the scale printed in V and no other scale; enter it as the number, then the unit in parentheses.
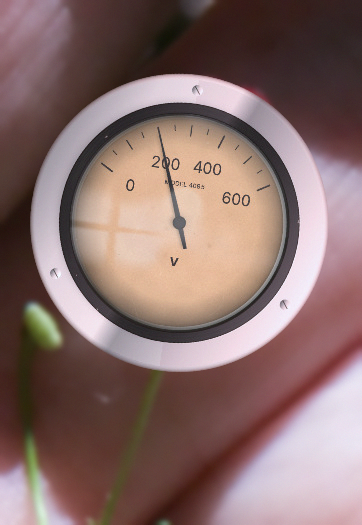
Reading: 200 (V)
